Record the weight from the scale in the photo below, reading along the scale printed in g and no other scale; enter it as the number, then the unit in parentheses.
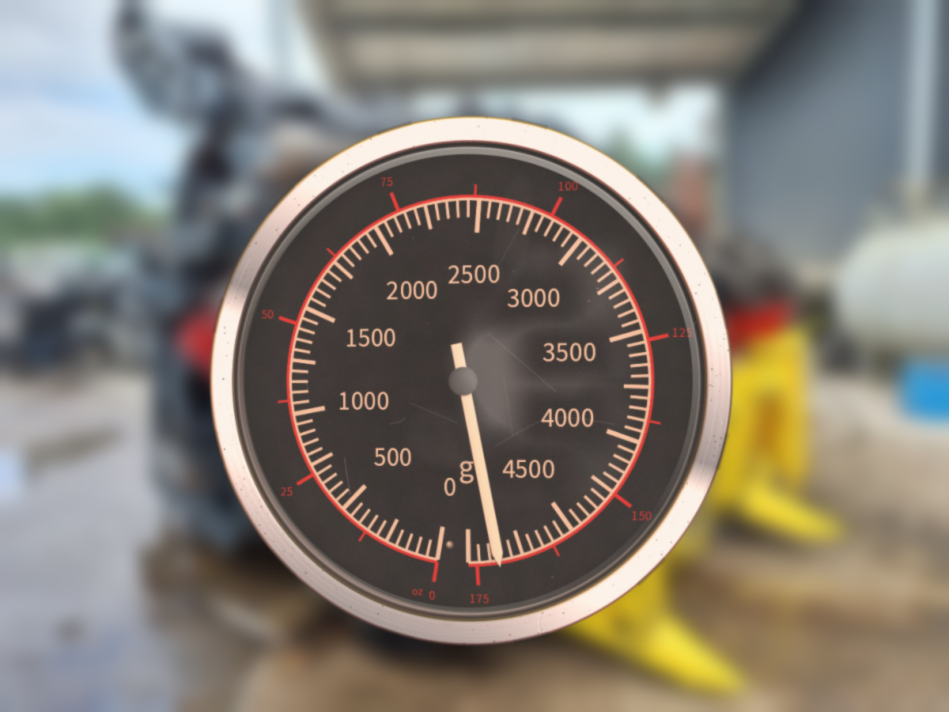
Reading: 4850 (g)
